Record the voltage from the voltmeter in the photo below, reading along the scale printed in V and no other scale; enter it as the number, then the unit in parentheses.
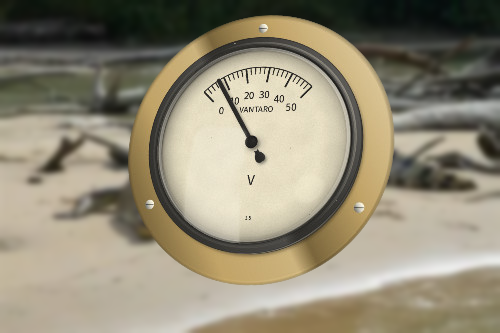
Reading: 8 (V)
